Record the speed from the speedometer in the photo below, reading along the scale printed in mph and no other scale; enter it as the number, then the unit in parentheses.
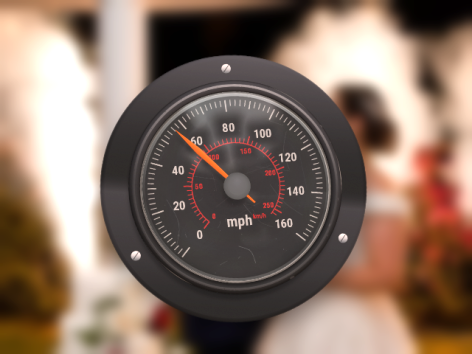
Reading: 56 (mph)
